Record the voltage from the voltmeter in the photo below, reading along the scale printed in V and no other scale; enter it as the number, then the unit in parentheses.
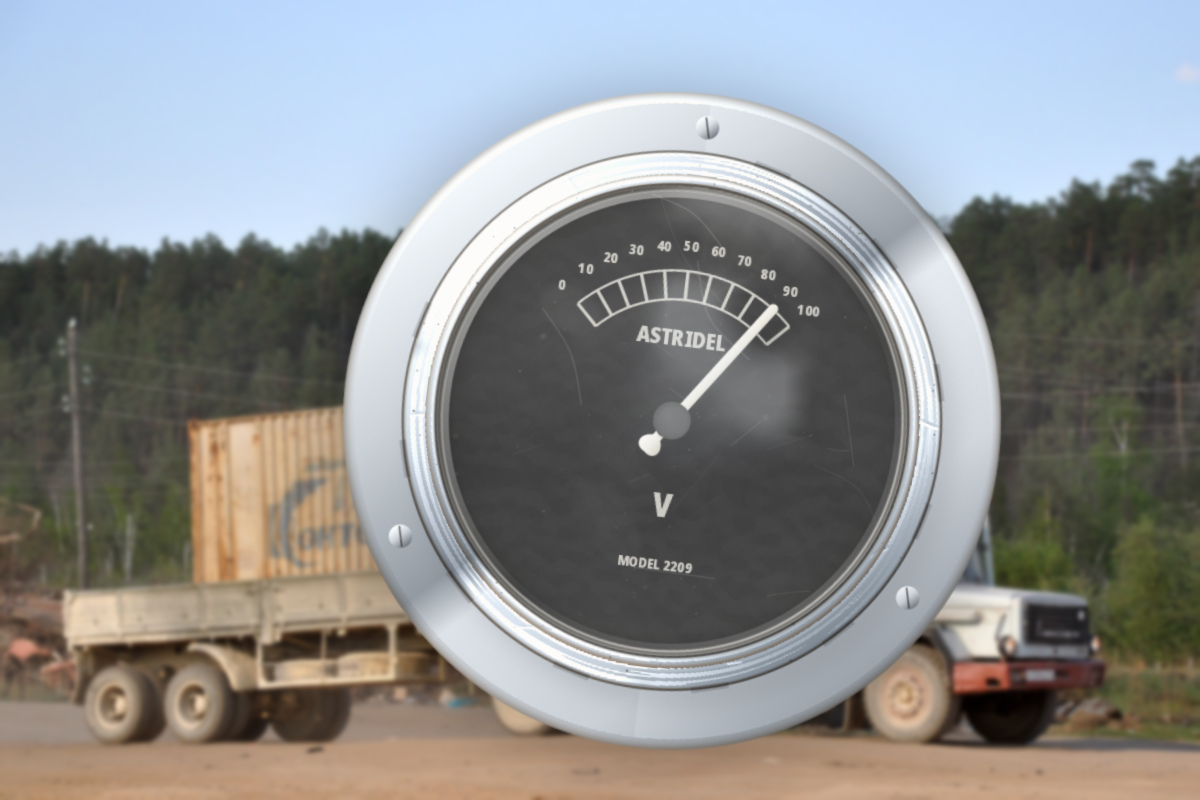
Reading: 90 (V)
